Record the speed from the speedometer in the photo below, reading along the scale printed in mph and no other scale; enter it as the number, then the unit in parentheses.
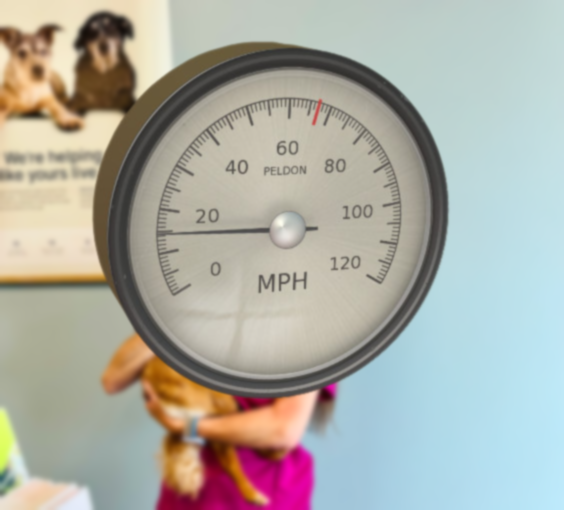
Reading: 15 (mph)
